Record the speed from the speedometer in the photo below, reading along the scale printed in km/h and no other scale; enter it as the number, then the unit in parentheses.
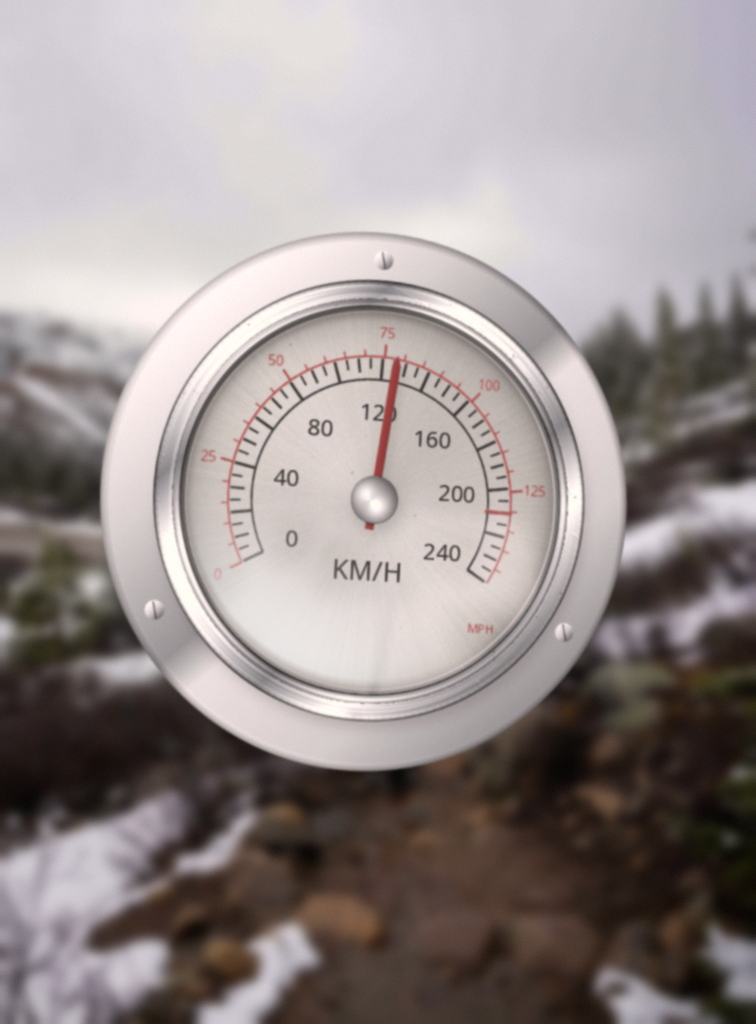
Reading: 125 (km/h)
